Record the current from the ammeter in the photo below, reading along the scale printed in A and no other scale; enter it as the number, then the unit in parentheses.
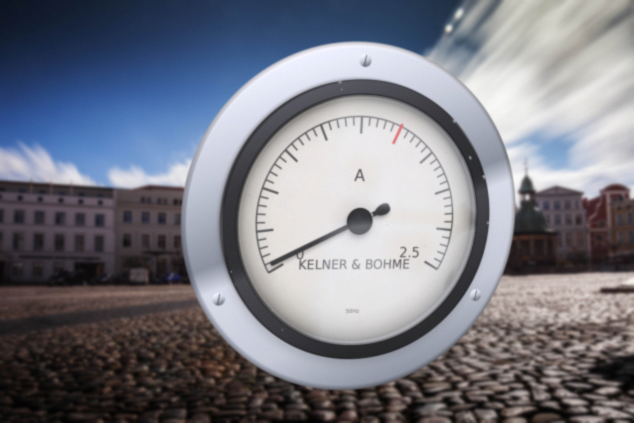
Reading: 0.05 (A)
